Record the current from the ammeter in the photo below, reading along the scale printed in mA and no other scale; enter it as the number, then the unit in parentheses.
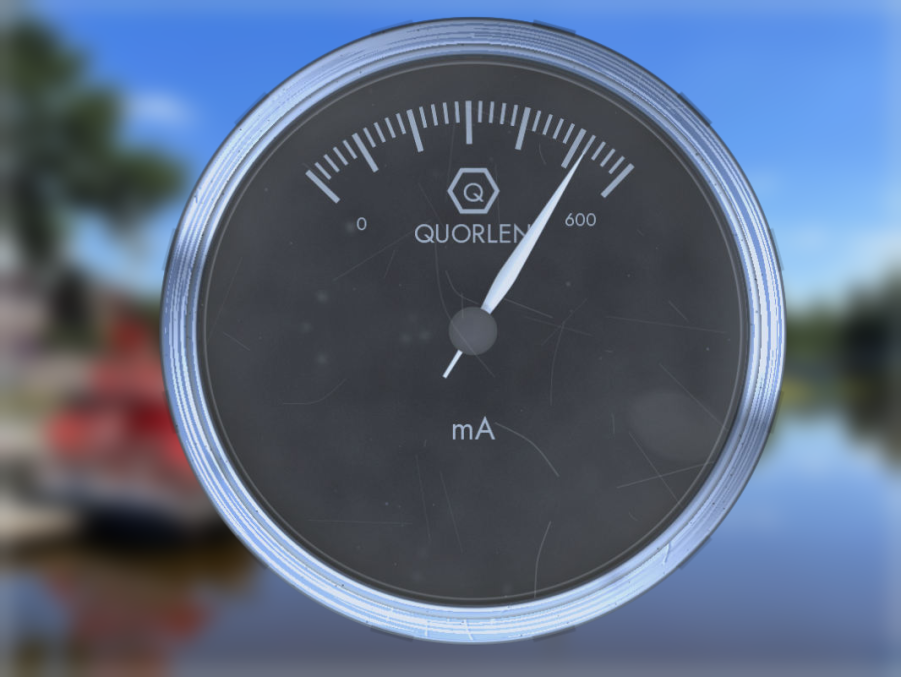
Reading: 520 (mA)
